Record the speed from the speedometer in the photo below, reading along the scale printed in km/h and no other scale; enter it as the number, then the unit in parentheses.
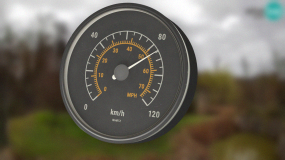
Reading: 85 (km/h)
